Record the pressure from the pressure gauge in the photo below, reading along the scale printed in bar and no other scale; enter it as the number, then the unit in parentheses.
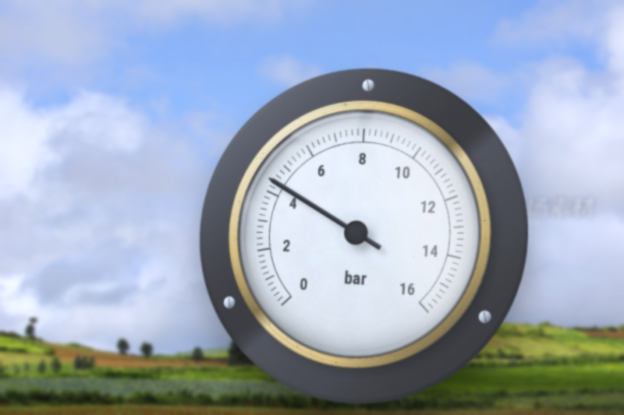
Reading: 4.4 (bar)
